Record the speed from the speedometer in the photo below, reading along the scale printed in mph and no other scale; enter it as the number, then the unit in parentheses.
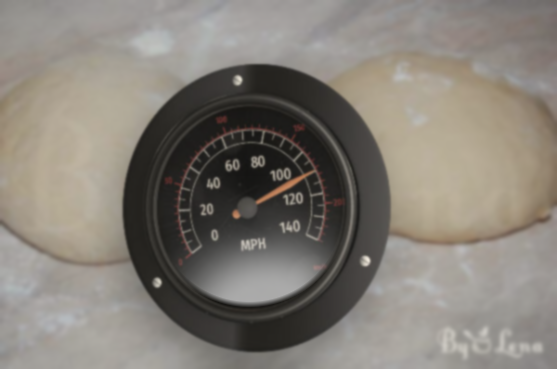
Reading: 110 (mph)
